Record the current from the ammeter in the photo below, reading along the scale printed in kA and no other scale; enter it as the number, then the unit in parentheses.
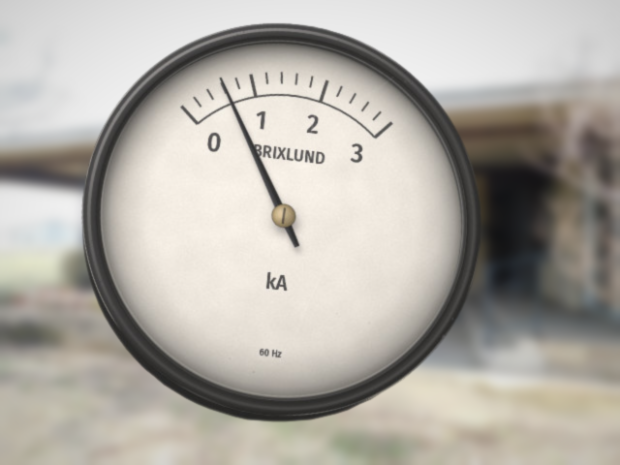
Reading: 0.6 (kA)
